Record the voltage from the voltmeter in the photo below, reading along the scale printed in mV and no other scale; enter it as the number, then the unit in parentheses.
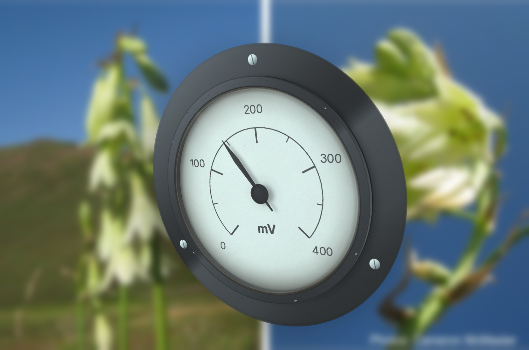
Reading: 150 (mV)
